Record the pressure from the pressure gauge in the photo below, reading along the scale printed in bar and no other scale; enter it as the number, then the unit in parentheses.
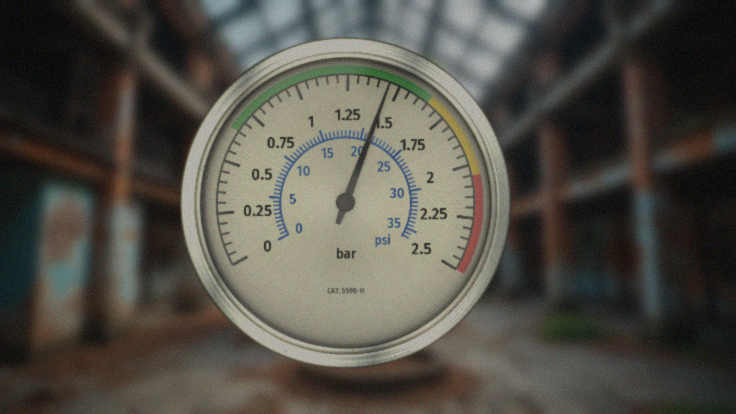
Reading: 1.45 (bar)
